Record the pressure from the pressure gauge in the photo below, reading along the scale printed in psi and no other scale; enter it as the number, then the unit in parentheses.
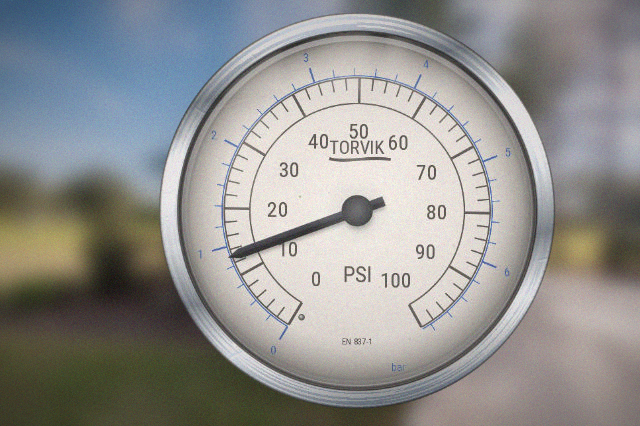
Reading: 13 (psi)
